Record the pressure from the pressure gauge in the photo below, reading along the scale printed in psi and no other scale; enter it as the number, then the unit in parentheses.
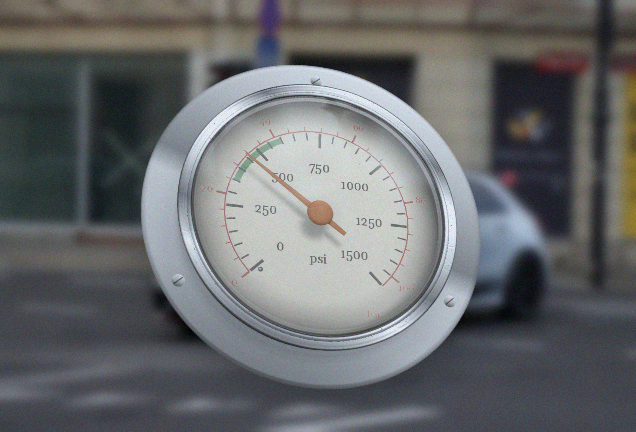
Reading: 450 (psi)
